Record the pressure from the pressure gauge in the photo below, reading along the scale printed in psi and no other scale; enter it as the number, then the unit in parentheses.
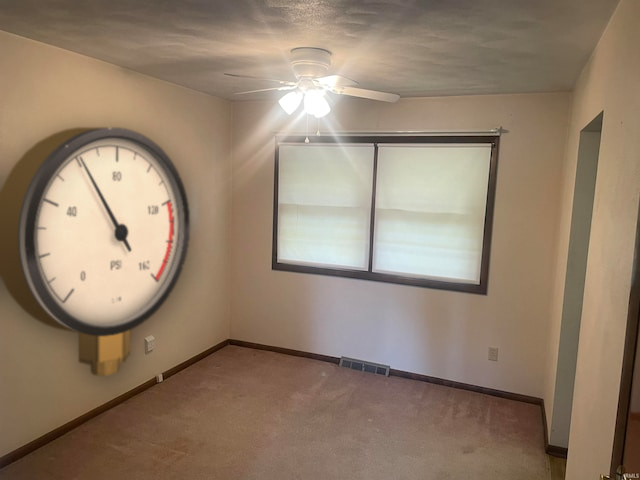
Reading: 60 (psi)
